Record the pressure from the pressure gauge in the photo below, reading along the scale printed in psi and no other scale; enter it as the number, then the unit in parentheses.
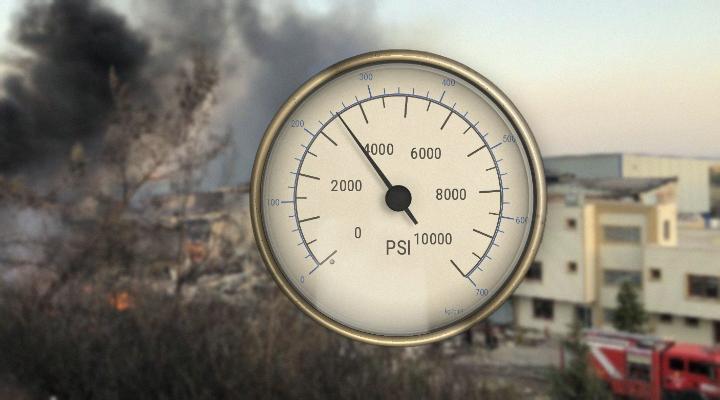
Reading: 3500 (psi)
